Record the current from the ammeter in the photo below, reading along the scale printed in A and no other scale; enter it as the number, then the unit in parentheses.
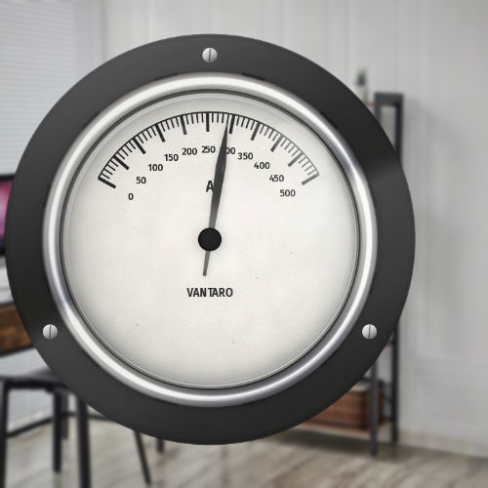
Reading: 290 (A)
